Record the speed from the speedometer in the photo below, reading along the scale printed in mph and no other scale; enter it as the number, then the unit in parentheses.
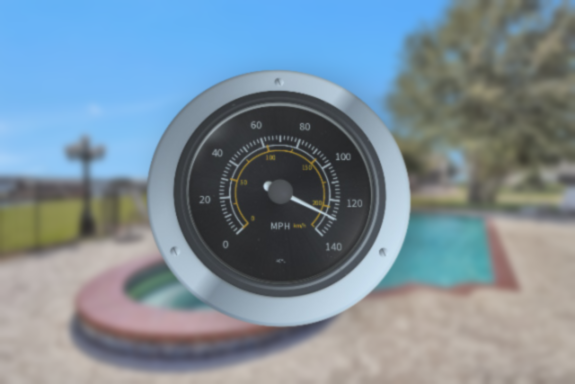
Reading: 130 (mph)
